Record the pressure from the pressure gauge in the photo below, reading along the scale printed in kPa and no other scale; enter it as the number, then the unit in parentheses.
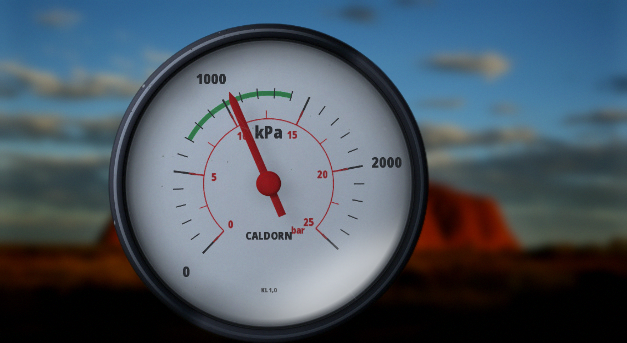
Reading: 1050 (kPa)
